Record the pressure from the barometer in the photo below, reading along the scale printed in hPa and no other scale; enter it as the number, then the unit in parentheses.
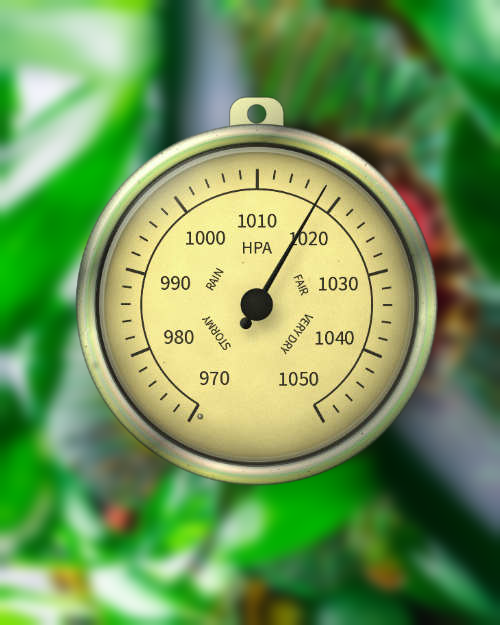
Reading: 1018 (hPa)
